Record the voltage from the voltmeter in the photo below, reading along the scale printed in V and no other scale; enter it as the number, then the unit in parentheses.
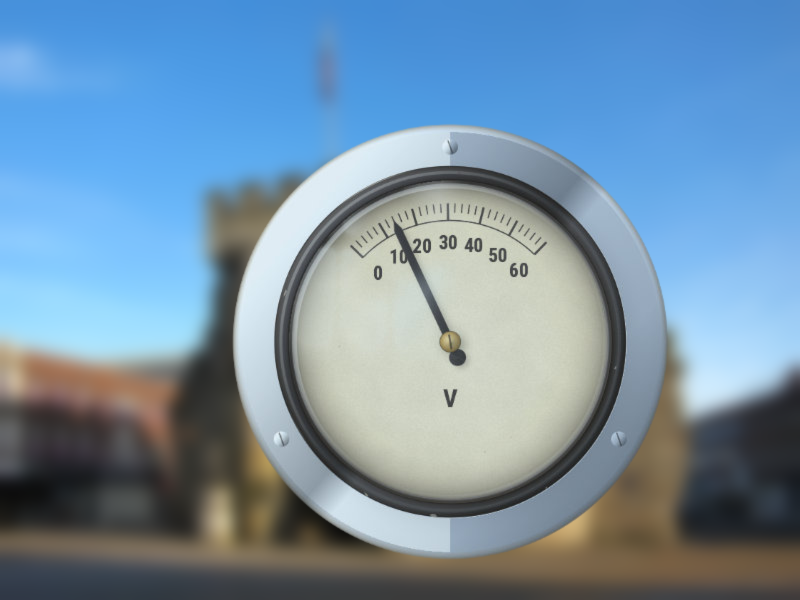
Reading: 14 (V)
